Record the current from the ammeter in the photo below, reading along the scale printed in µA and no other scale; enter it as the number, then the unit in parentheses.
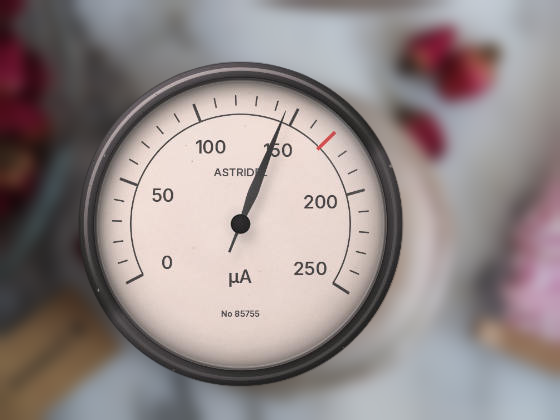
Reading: 145 (µA)
